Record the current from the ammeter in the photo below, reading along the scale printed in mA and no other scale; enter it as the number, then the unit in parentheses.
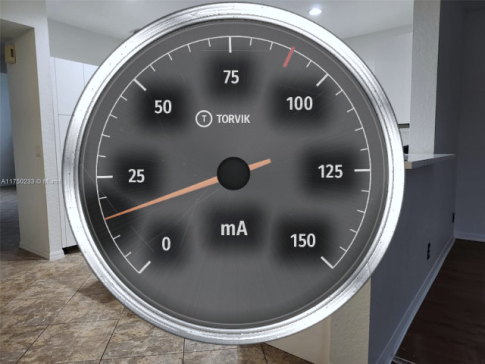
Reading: 15 (mA)
